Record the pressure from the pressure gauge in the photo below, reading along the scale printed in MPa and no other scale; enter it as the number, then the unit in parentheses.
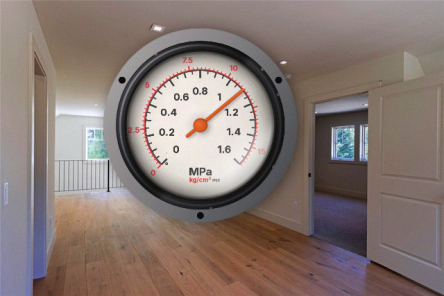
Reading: 1.1 (MPa)
